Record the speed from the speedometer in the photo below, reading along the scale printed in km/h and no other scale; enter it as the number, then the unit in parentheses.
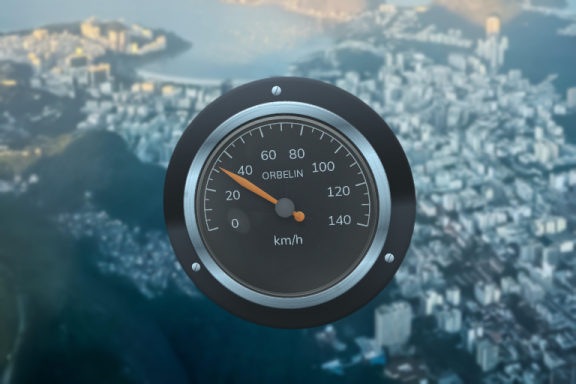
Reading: 32.5 (km/h)
